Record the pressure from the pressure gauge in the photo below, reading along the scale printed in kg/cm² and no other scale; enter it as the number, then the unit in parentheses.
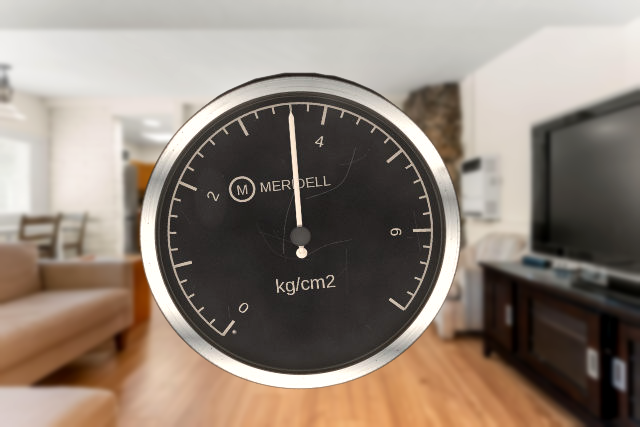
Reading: 3.6 (kg/cm²)
